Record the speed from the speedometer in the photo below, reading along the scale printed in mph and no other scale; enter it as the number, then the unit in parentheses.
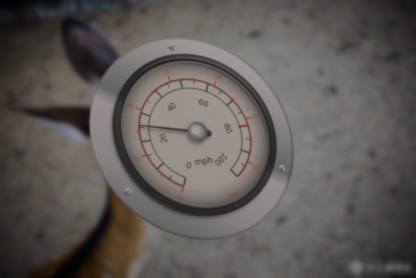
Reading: 25 (mph)
